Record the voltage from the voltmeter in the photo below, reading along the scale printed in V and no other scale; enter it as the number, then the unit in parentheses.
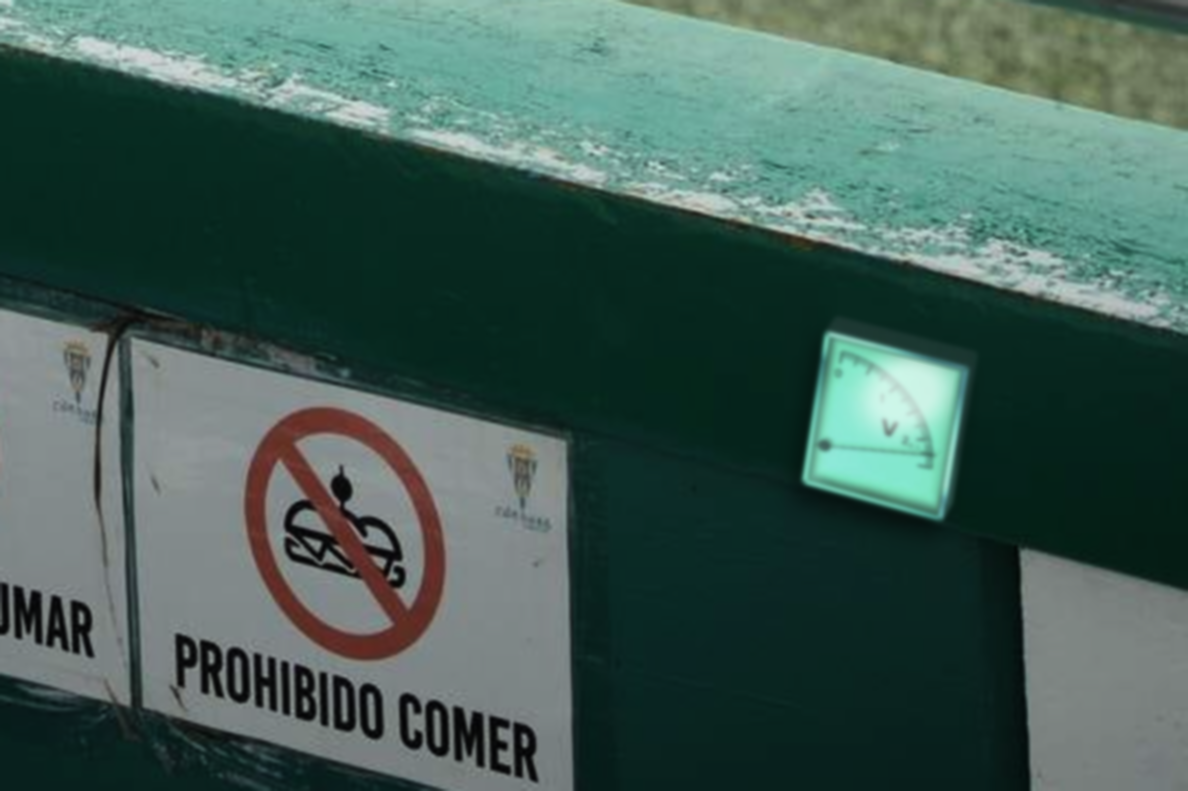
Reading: 2.25 (V)
